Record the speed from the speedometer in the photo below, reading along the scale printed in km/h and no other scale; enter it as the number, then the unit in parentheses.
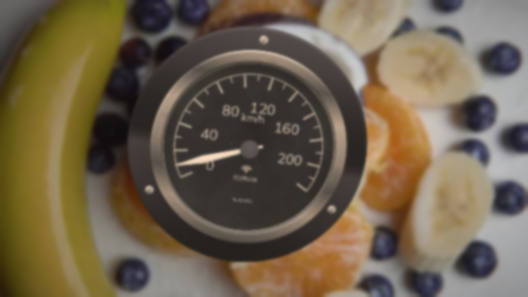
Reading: 10 (km/h)
